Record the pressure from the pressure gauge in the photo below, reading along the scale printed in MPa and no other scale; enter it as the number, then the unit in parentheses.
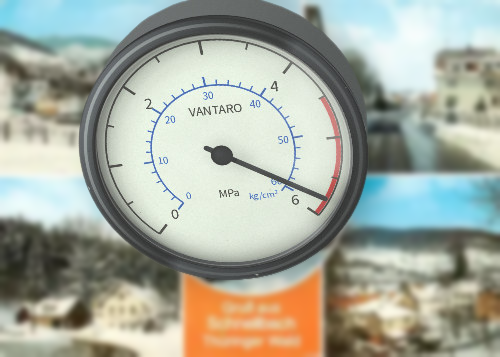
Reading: 5.75 (MPa)
